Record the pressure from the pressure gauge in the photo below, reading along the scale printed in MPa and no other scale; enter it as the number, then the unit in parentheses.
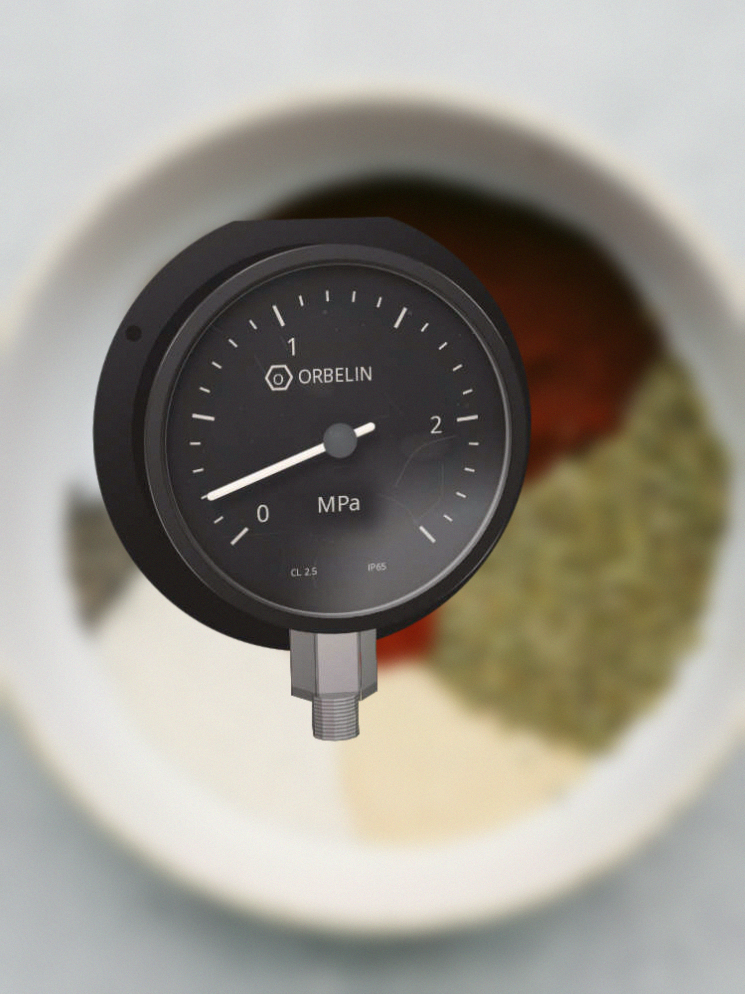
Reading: 0.2 (MPa)
